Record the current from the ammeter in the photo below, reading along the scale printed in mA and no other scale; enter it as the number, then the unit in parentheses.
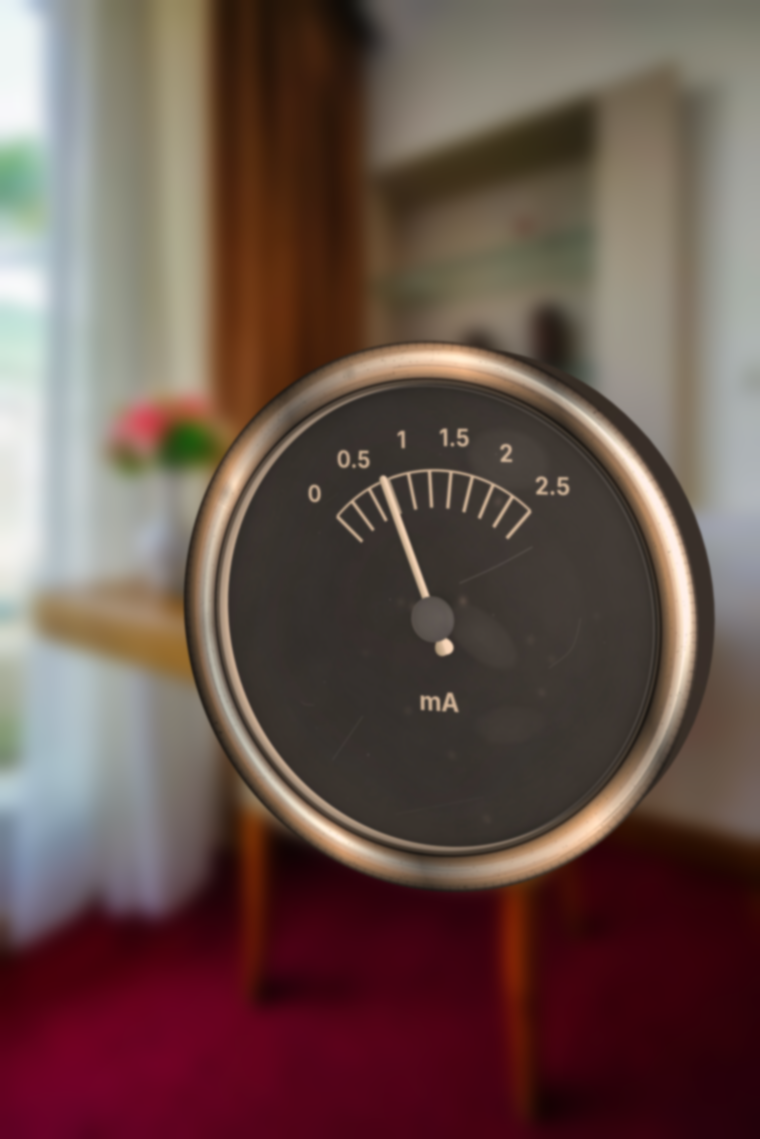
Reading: 0.75 (mA)
